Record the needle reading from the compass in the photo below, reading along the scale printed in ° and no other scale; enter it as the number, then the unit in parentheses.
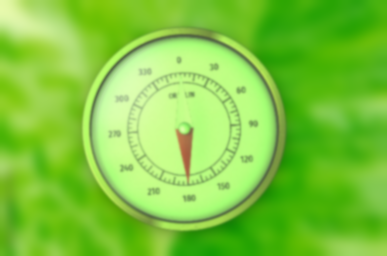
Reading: 180 (°)
